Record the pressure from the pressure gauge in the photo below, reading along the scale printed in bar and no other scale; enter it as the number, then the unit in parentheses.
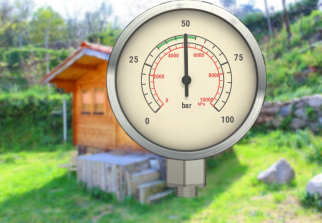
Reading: 50 (bar)
